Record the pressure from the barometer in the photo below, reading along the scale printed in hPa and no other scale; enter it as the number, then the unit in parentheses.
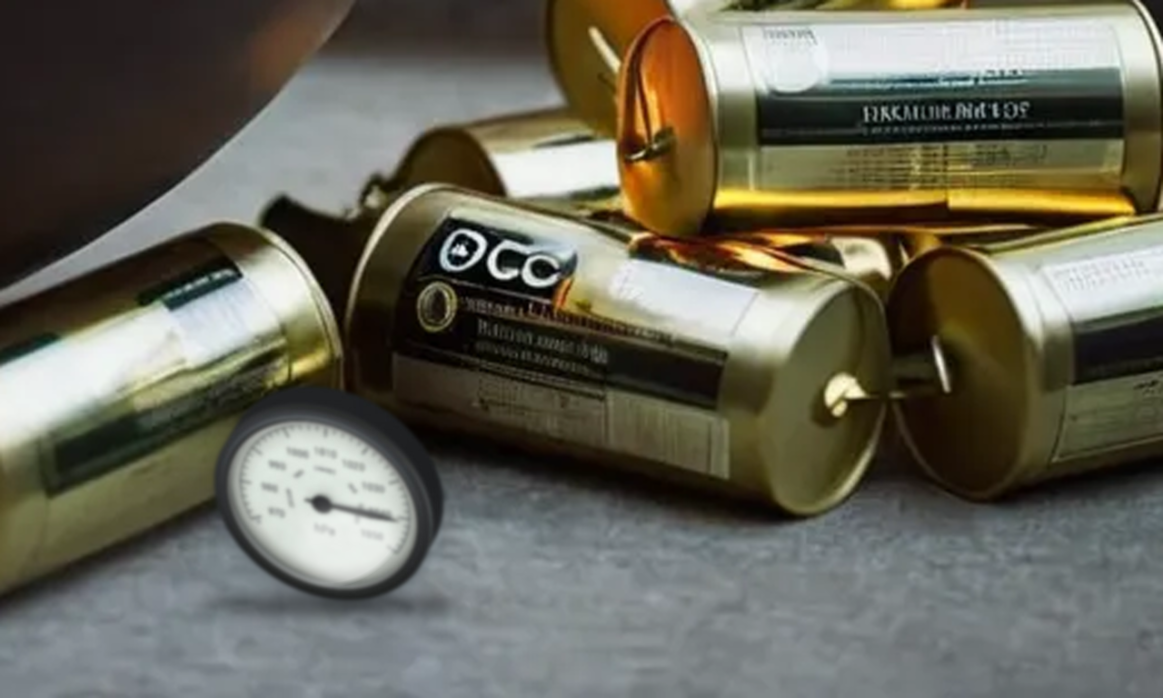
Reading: 1040 (hPa)
